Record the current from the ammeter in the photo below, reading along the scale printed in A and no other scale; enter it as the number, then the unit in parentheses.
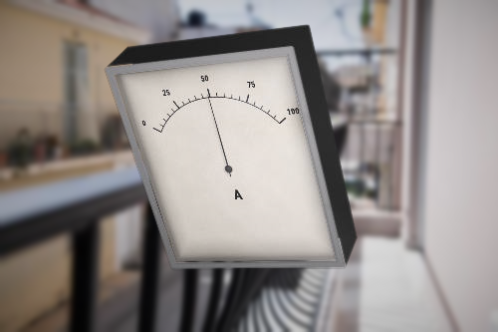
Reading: 50 (A)
